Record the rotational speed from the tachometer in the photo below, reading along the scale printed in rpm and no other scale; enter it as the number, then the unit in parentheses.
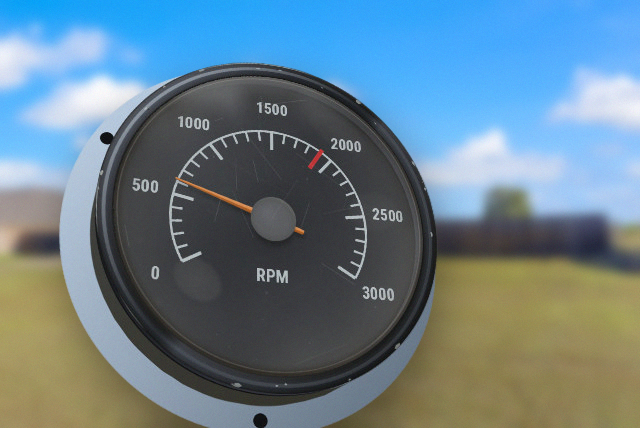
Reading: 600 (rpm)
